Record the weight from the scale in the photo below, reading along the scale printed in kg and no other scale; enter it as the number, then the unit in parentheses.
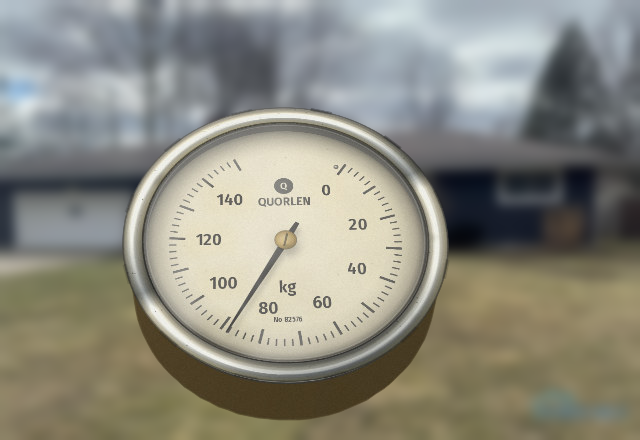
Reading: 88 (kg)
